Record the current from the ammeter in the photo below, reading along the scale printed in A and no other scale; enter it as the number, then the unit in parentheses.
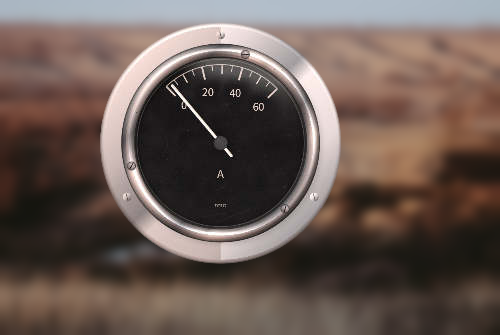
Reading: 2.5 (A)
